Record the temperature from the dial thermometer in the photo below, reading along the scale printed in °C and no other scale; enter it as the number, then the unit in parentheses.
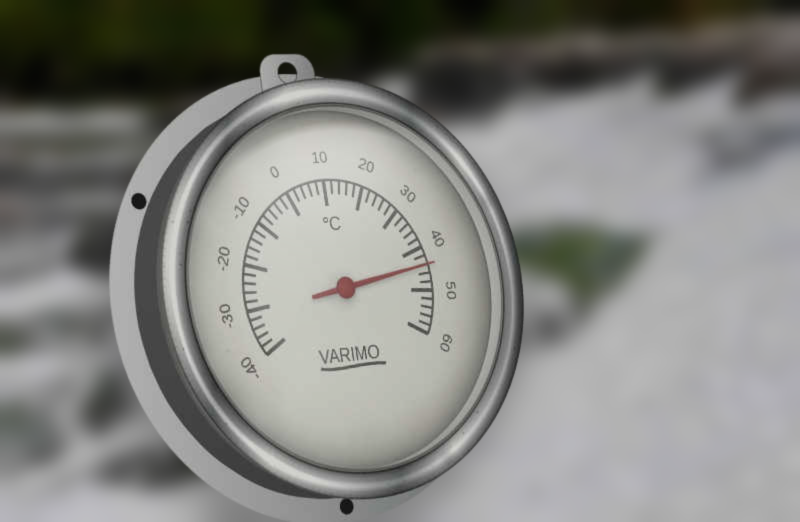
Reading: 44 (°C)
